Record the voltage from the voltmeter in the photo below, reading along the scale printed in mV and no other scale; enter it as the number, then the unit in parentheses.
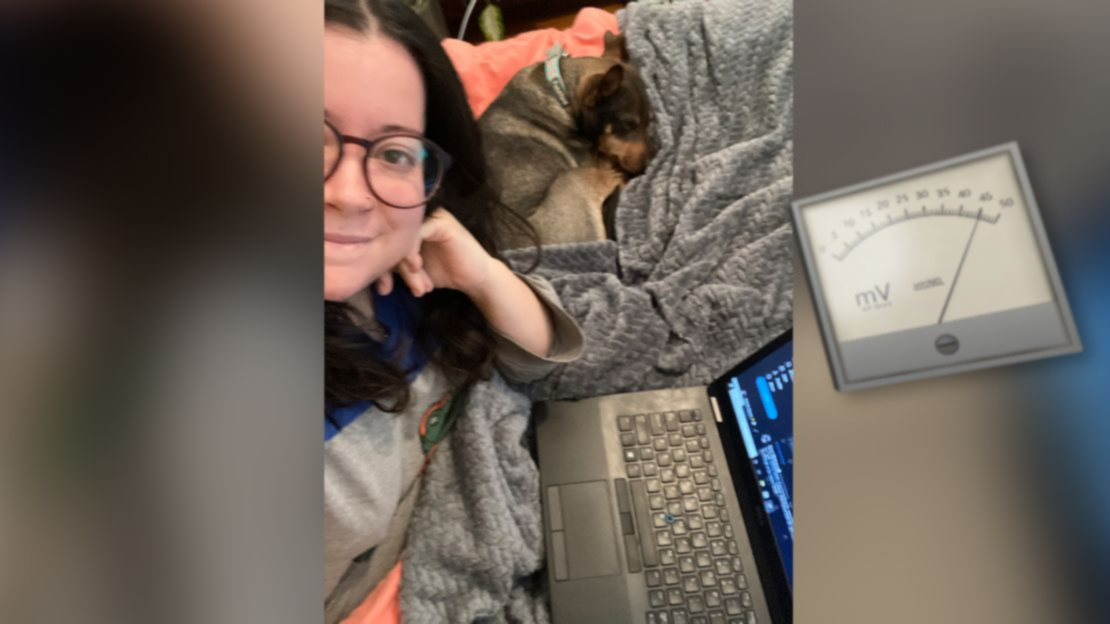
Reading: 45 (mV)
